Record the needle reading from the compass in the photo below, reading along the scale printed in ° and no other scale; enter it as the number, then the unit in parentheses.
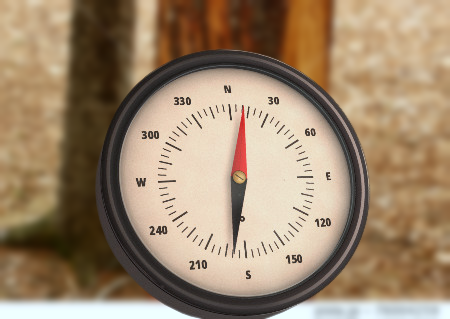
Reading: 10 (°)
